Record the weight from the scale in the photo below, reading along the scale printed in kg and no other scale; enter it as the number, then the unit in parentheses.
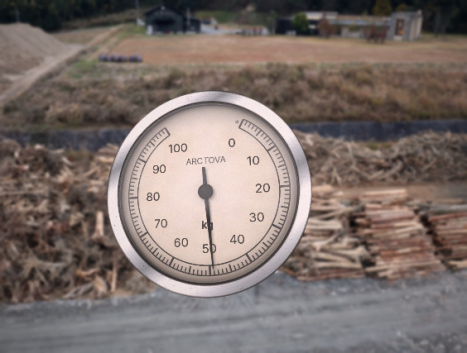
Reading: 49 (kg)
